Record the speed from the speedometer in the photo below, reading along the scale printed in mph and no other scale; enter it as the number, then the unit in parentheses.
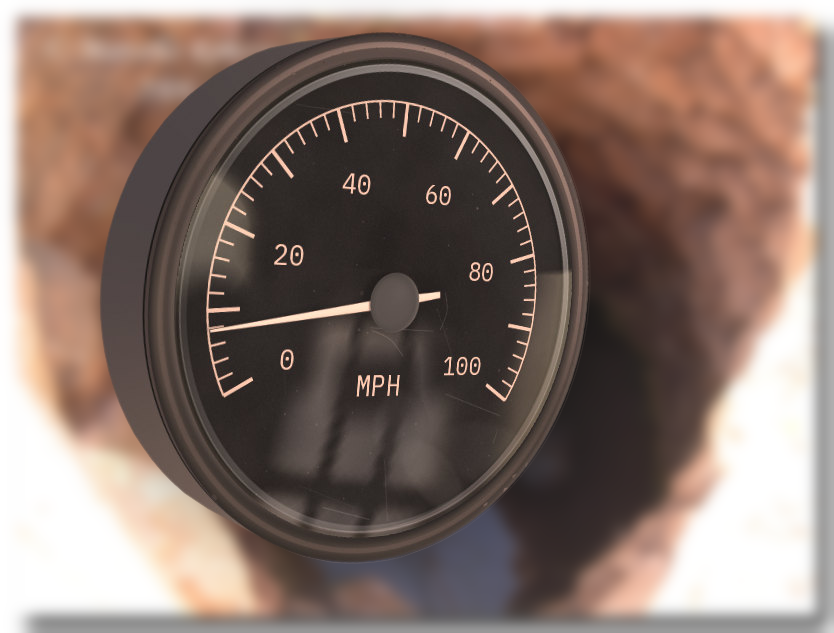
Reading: 8 (mph)
